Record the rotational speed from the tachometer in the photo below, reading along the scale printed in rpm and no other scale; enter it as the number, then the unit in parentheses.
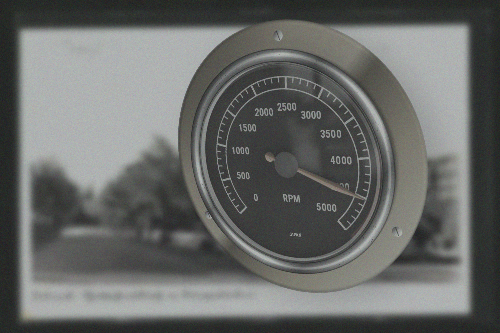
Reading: 4500 (rpm)
